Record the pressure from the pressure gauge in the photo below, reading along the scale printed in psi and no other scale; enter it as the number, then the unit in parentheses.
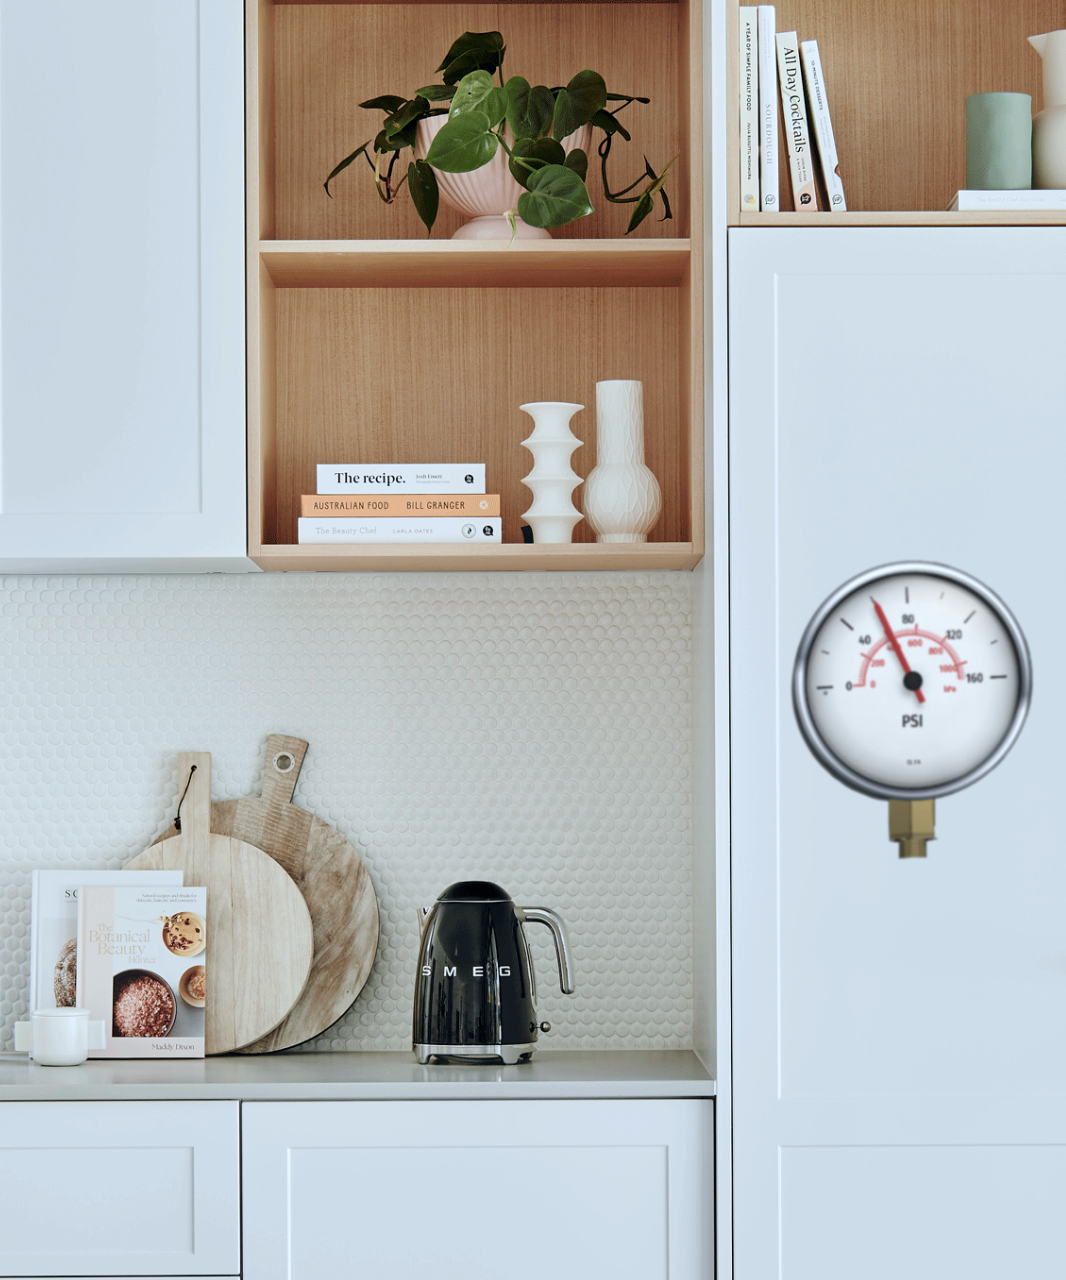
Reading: 60 (psi)
